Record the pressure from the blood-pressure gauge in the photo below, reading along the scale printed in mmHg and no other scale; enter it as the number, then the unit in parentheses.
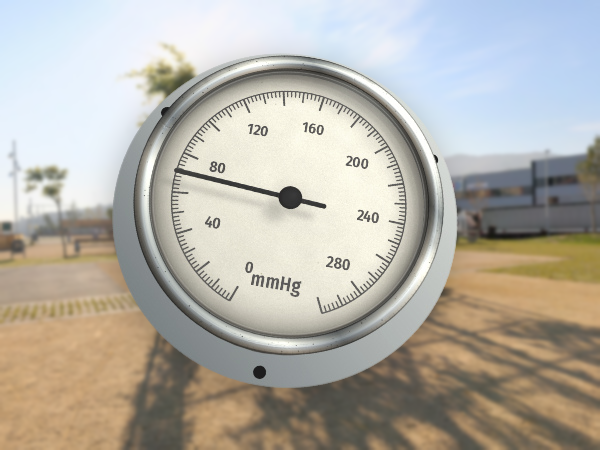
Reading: 70 (mmHg)
